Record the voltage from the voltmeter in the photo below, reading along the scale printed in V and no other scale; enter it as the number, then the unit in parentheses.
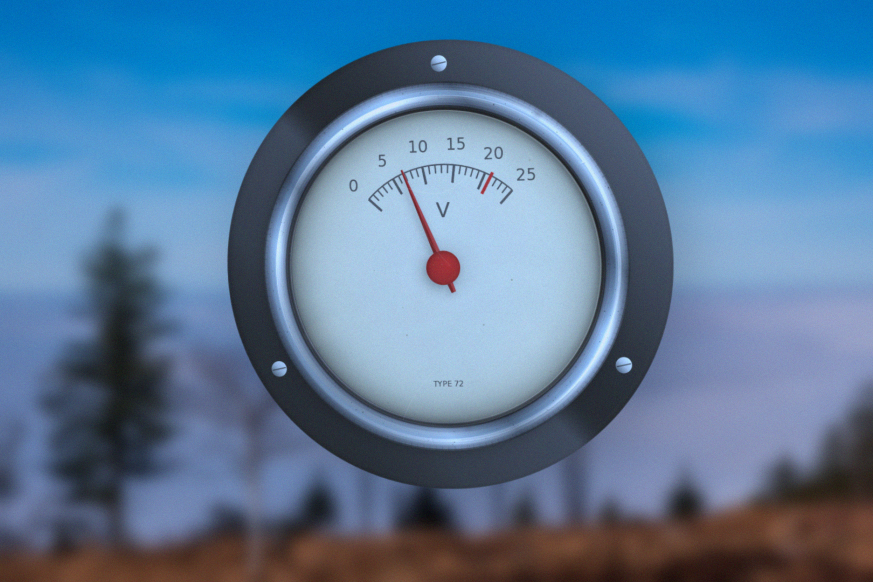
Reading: 7 (V)
